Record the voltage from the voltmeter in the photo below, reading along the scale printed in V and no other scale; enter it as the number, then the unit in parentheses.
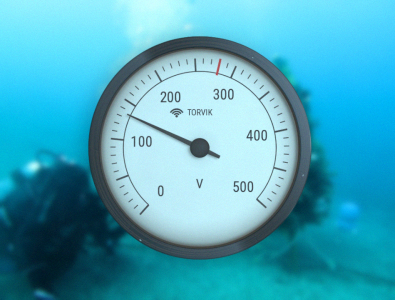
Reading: 135 (V)
